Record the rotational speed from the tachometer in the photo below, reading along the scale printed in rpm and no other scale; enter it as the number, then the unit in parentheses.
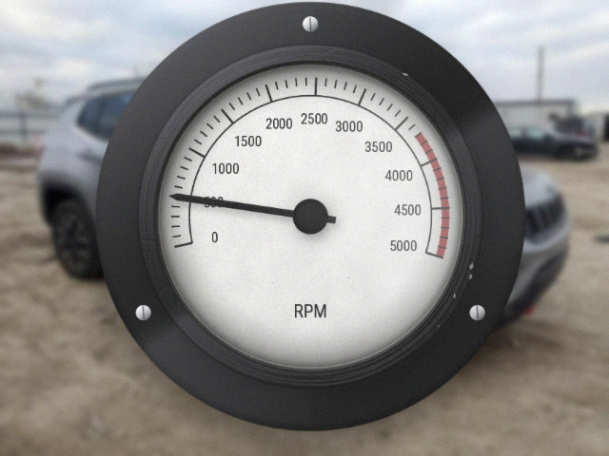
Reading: 500 (rpm)
